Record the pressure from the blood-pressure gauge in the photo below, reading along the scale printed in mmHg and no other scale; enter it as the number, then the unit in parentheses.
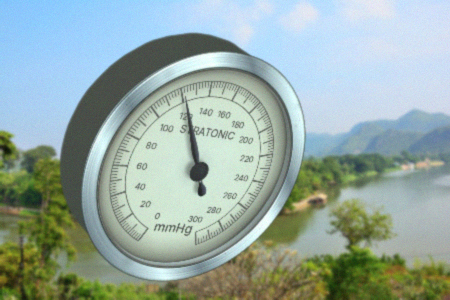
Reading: 120 (mmHg)
